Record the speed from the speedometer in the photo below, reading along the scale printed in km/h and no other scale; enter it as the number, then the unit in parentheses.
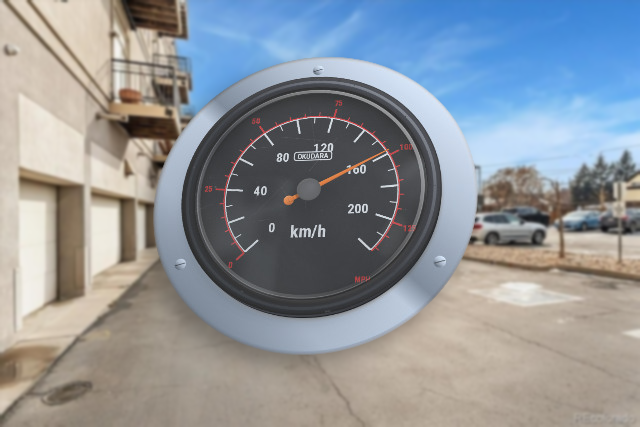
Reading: 160 (km/h)
